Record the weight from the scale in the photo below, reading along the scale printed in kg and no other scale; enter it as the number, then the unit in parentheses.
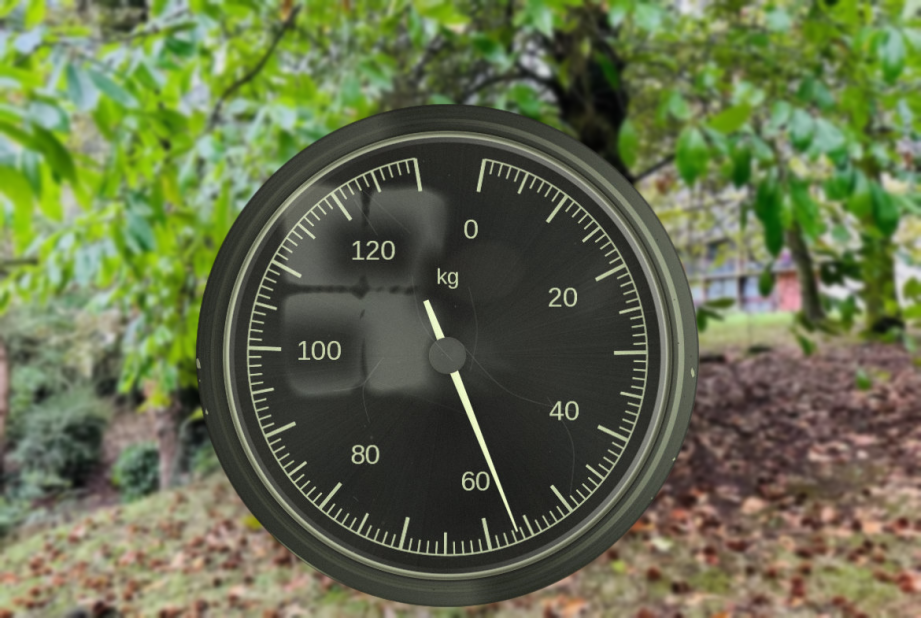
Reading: 56.5 (kg)
